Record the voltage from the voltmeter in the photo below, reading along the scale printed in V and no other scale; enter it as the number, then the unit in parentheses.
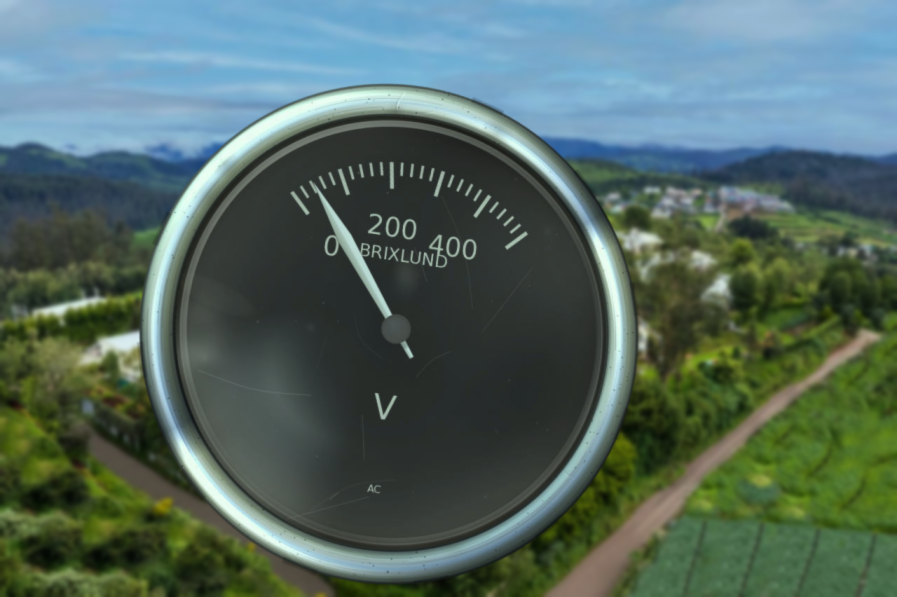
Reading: 40 (V)
